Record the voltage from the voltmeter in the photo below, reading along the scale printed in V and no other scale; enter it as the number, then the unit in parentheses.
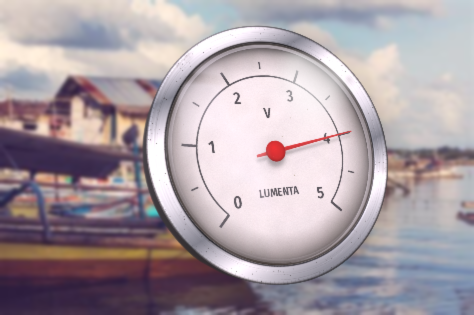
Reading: 4 (V)
